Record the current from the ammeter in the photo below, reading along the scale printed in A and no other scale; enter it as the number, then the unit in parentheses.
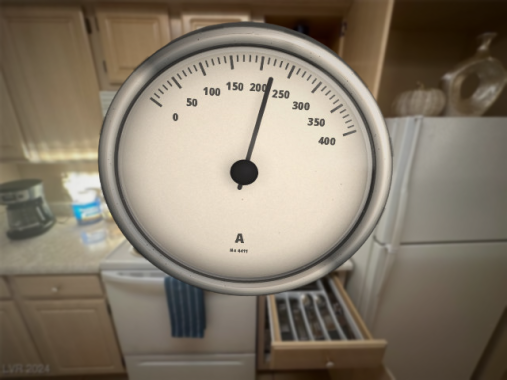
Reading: 220 (A)
